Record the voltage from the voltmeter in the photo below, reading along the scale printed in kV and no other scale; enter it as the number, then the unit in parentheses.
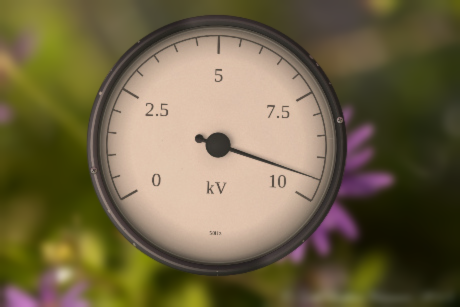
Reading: 9.5 (kV)
